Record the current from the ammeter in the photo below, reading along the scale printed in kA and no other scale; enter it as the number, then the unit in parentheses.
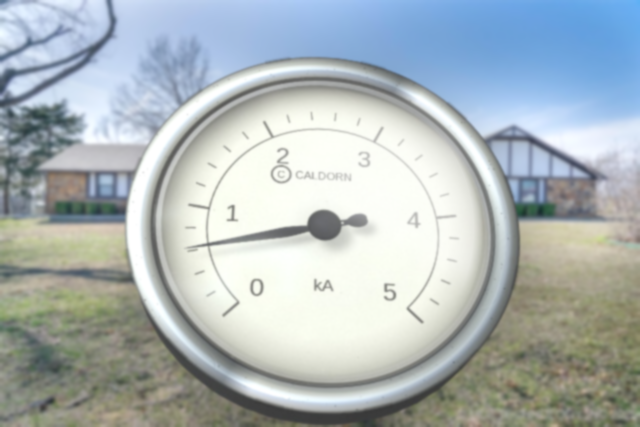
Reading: 0.6 (kA)
